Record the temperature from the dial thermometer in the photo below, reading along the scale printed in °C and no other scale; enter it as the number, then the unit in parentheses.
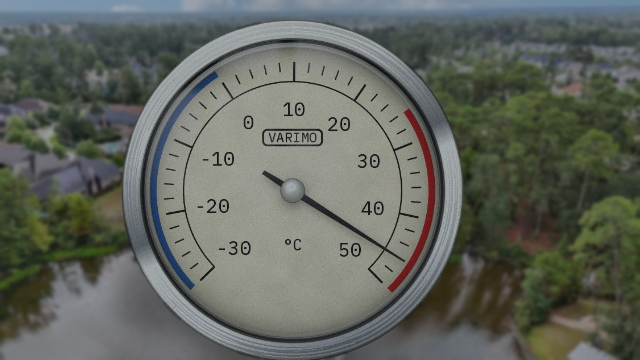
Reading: 46 (°C)
